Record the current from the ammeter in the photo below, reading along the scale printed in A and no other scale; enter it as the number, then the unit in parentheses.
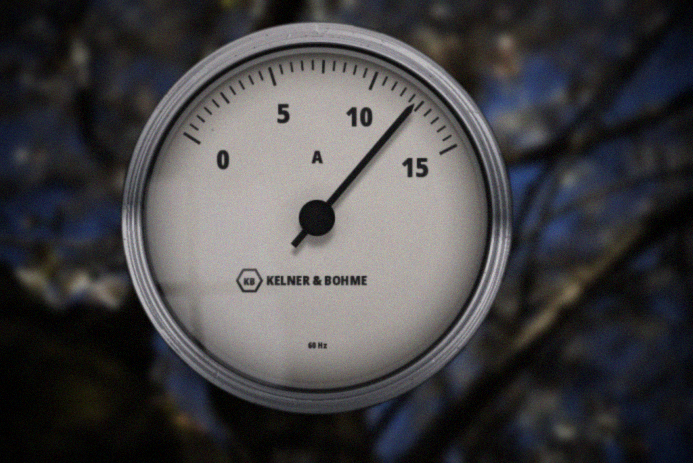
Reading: 12.25 (A)
